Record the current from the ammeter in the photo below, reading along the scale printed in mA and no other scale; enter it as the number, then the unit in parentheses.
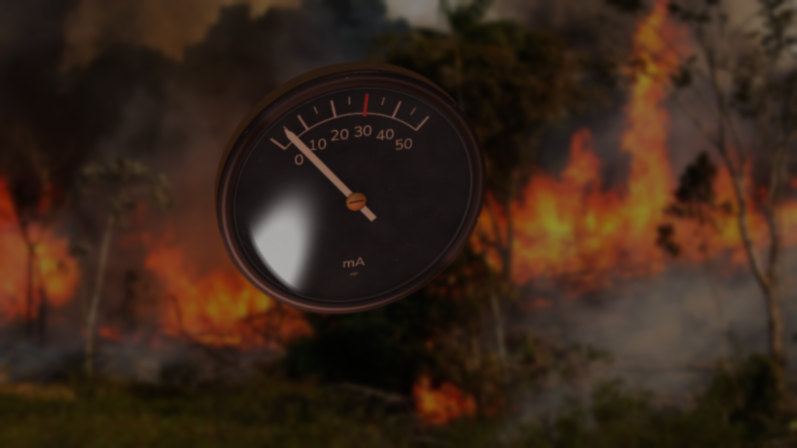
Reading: 5 (mA)
